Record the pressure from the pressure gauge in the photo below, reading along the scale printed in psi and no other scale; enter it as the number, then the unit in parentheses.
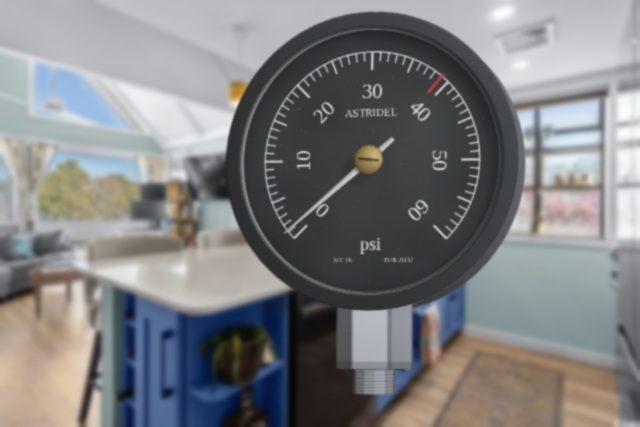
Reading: 1 (psi)
